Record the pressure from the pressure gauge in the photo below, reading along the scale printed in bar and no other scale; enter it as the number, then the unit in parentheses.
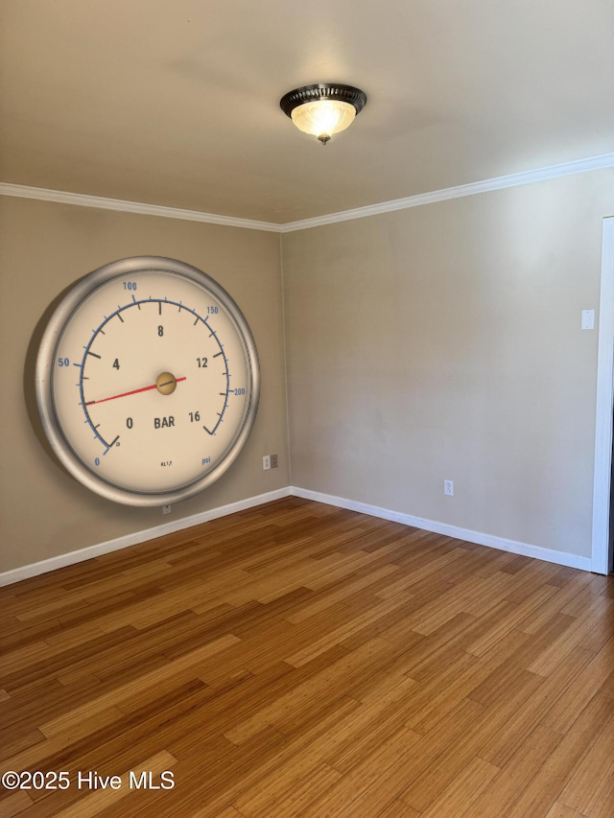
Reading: 2 (bar)
